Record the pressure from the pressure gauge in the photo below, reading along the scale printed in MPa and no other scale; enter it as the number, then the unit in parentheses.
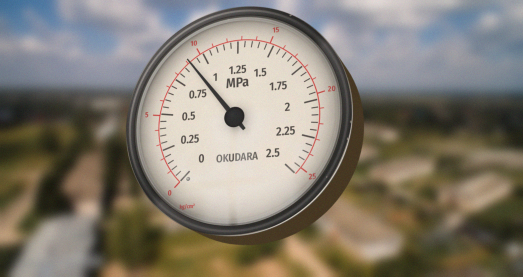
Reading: 0.9 (MPa)
